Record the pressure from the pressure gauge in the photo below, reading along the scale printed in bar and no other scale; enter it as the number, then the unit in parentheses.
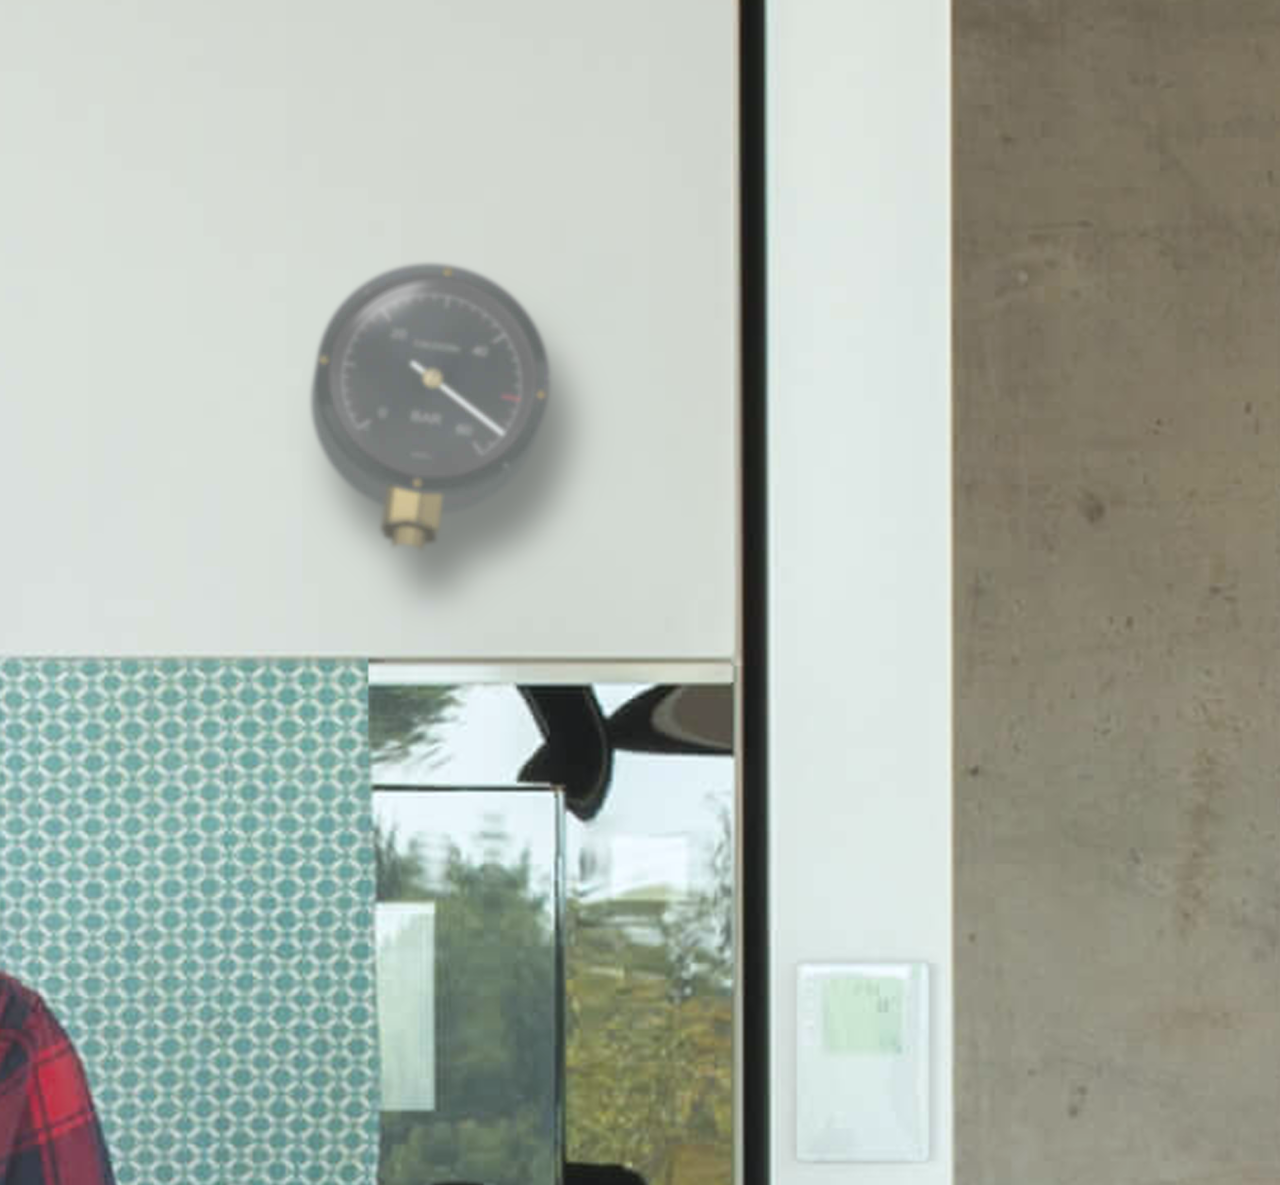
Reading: 56 (bar)
